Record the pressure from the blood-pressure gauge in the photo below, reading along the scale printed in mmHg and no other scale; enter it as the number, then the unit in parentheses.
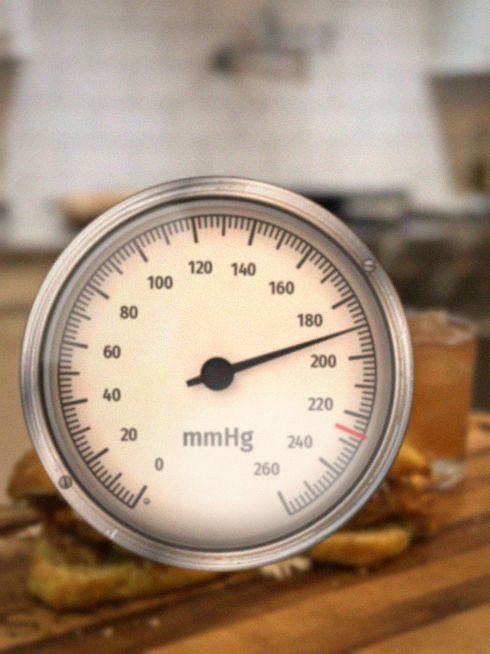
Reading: 190 (mmHg)
